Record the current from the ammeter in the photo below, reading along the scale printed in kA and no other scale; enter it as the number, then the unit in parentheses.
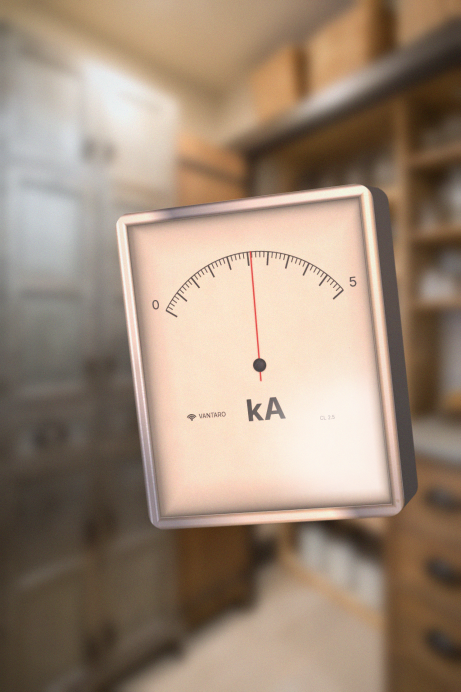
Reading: 2.6 (kA)
